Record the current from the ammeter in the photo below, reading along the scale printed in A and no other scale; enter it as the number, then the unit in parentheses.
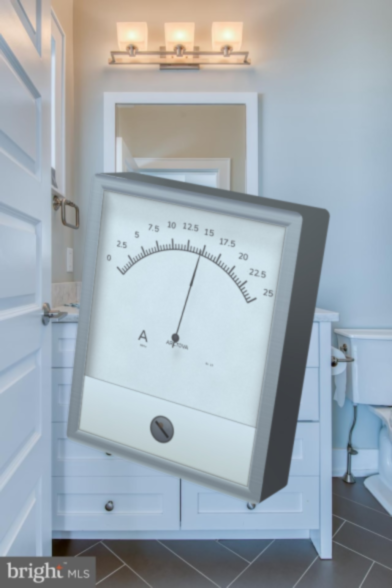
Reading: 15 (A)
